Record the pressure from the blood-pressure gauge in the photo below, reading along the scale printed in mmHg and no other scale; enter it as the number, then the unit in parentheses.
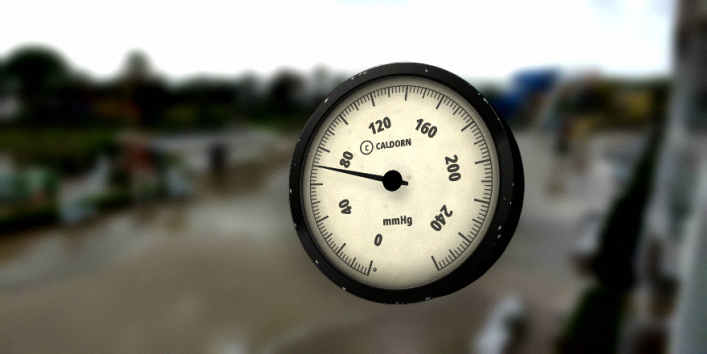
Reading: 70 (mmHg)
